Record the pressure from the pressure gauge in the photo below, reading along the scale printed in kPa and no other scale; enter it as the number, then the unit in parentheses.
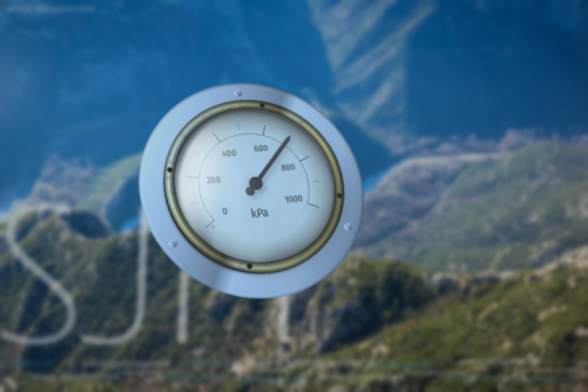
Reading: 700 (kPa)
